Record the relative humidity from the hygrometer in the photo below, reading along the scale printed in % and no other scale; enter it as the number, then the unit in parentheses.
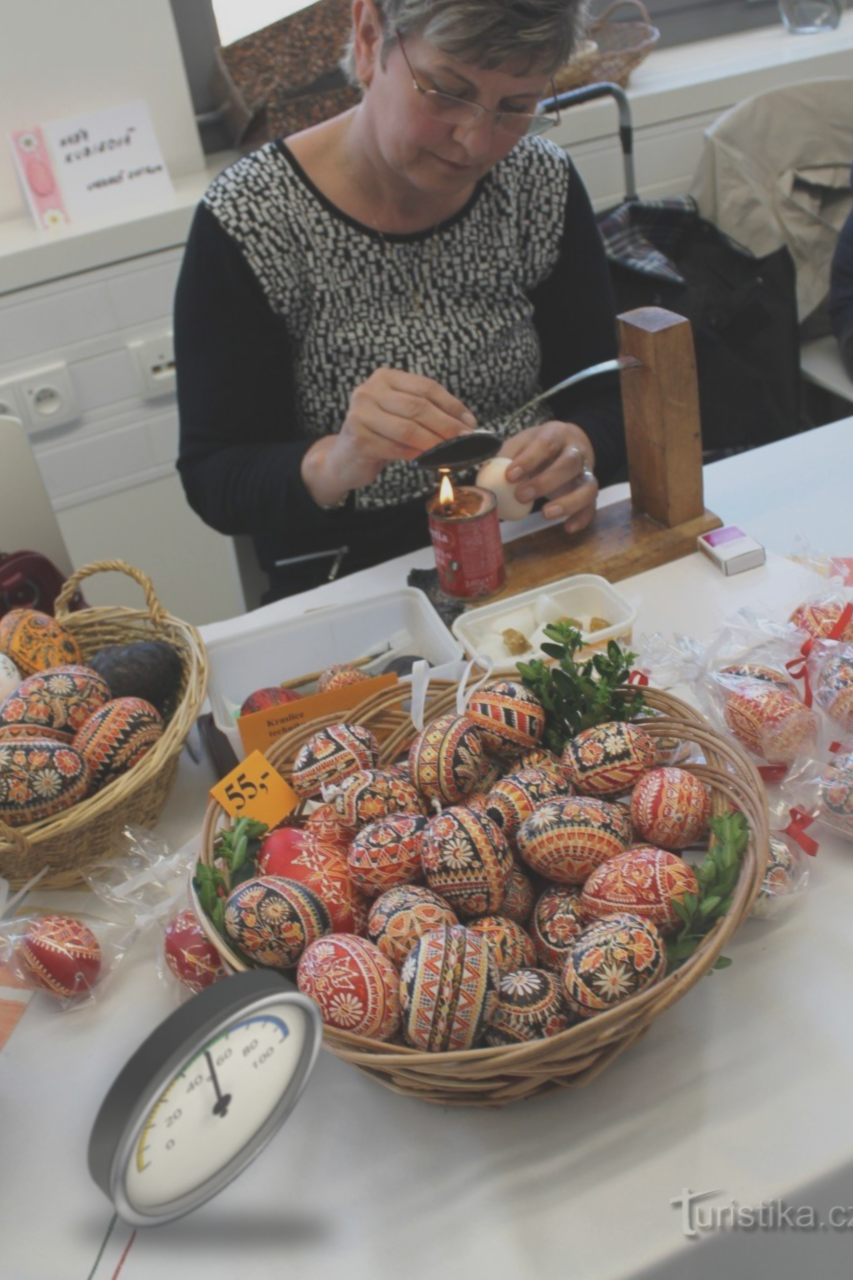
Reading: 50 (%)
